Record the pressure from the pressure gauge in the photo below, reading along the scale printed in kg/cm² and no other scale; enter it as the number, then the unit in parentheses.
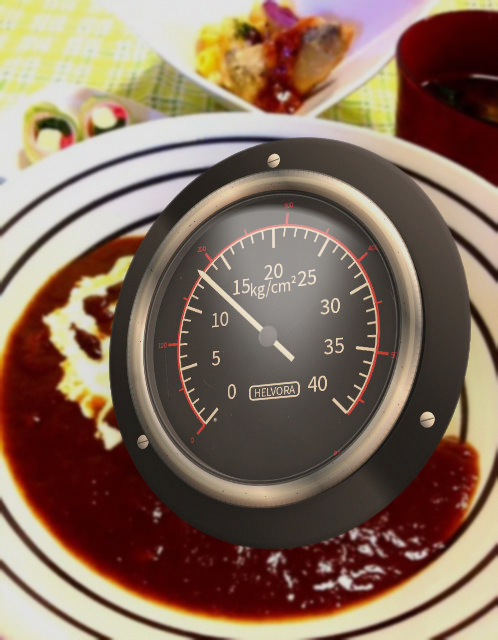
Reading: 13 (kg/cm²)
